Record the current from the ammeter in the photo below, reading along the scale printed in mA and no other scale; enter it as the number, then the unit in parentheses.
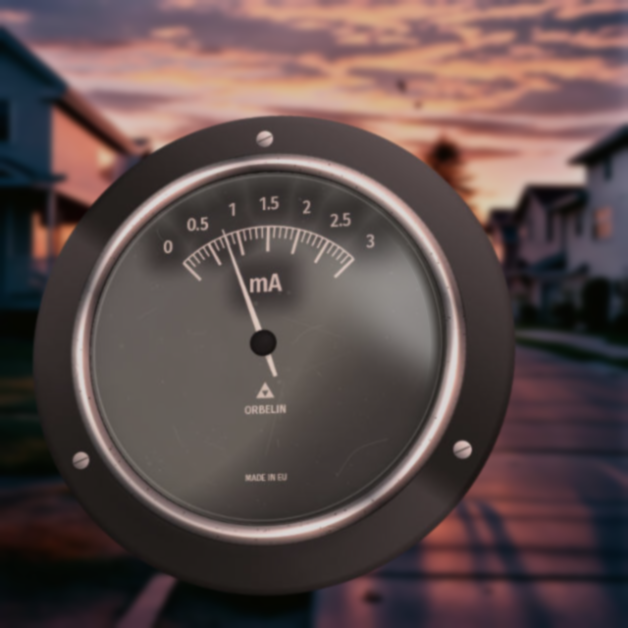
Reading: 0.8 (mA)
